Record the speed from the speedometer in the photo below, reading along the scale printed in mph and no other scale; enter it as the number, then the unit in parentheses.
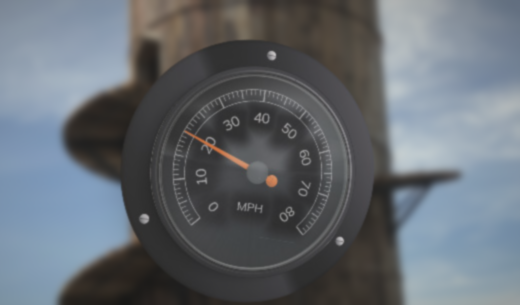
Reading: 20 (mph)
